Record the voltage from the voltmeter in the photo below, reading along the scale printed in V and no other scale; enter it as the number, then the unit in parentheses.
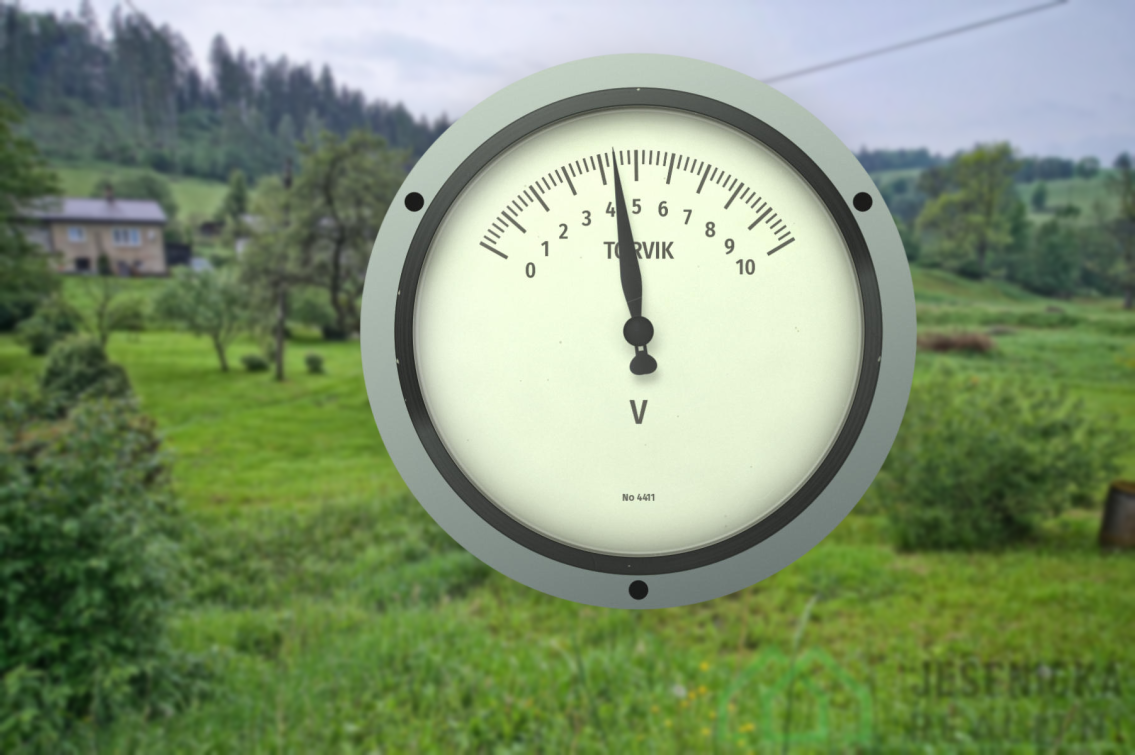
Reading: 4.4 (V)
